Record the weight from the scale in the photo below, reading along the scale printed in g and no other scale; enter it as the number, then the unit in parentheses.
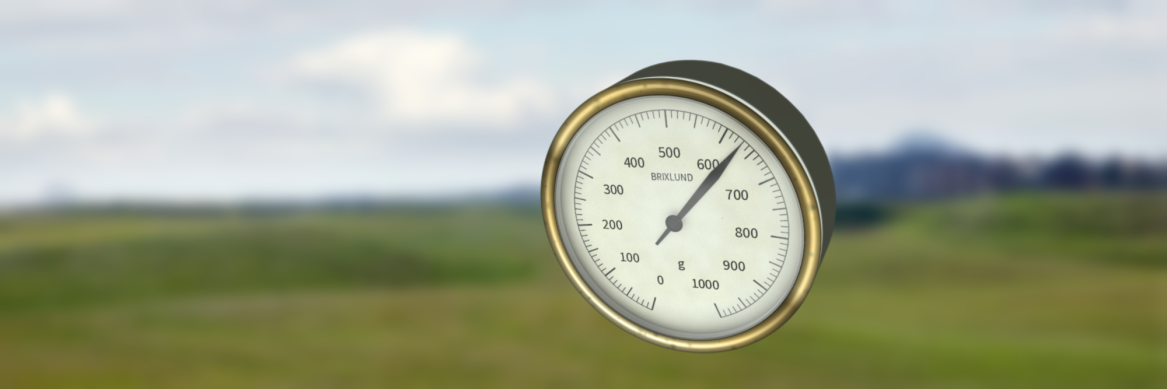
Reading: 630 (g)
